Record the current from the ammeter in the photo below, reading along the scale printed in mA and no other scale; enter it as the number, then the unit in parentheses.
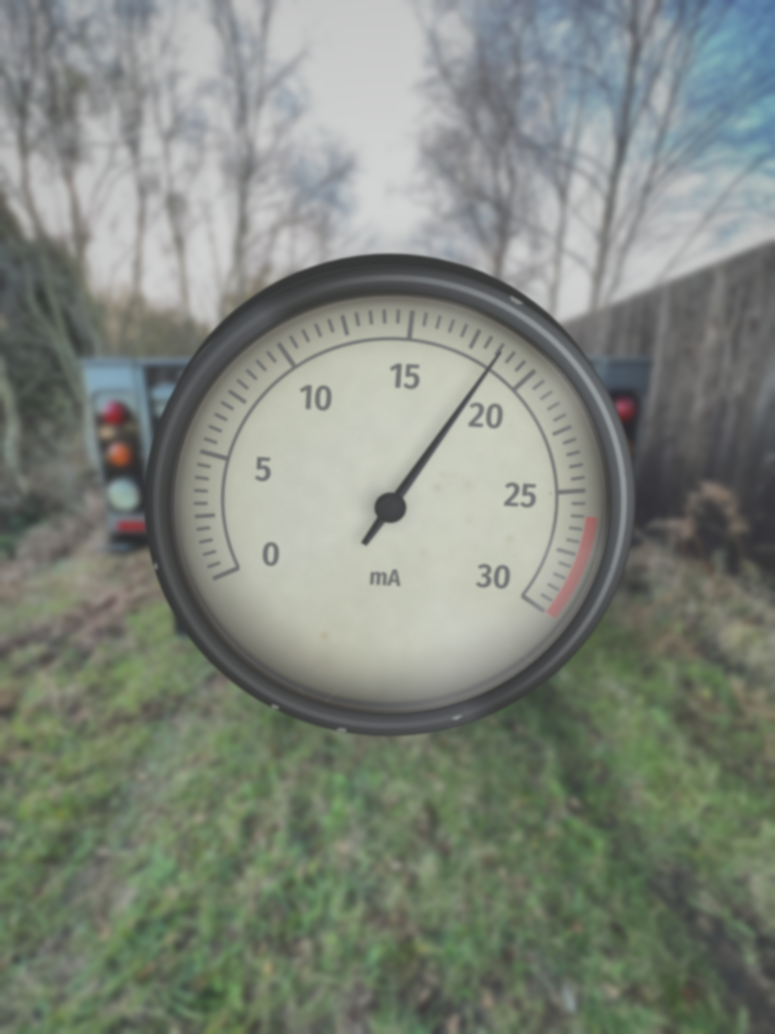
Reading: 18.5 (mA)
